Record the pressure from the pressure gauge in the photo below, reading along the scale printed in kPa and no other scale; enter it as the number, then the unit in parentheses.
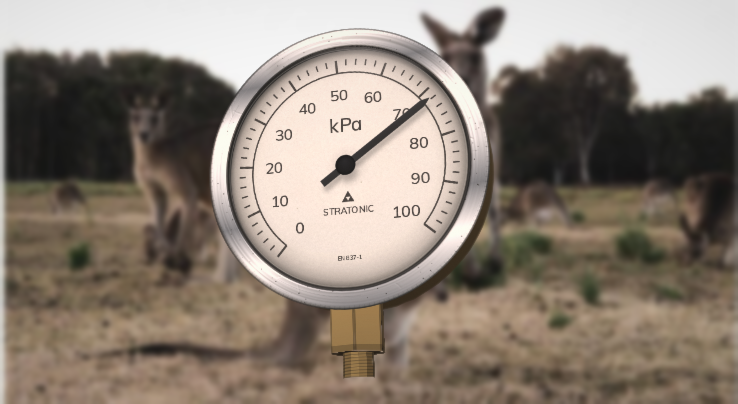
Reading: 72 (kPa)
